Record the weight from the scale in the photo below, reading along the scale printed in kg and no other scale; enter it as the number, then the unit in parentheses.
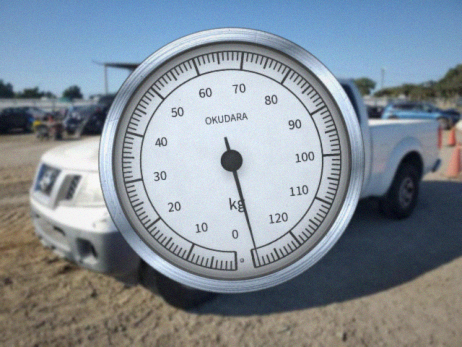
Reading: 129 (kg)
